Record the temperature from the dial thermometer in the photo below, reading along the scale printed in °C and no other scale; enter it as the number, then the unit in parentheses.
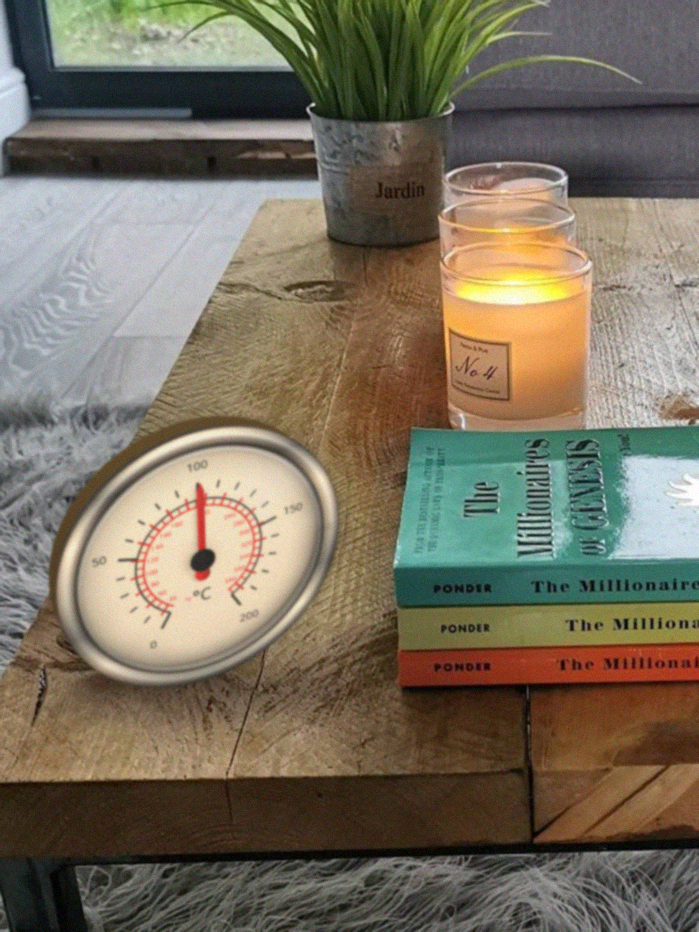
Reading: 100 (°C)
